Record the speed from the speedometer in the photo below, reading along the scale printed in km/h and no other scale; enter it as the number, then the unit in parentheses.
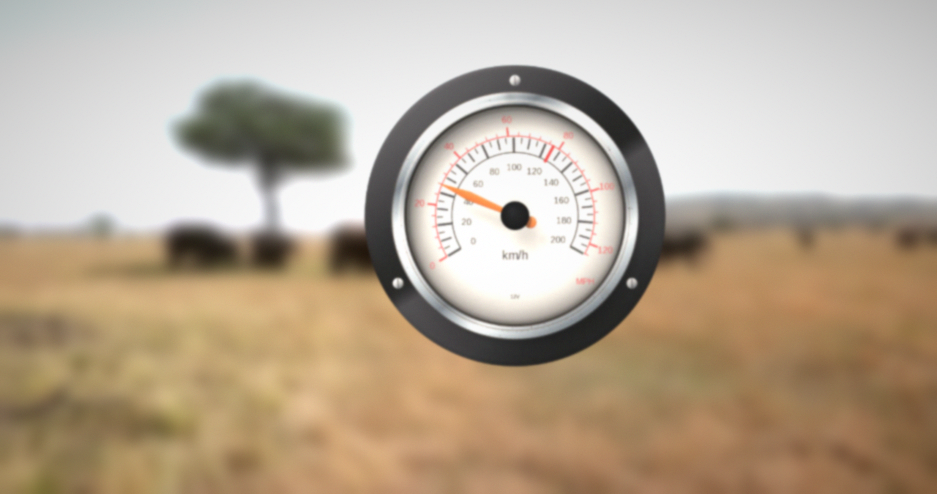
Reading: 45 (km/h)
